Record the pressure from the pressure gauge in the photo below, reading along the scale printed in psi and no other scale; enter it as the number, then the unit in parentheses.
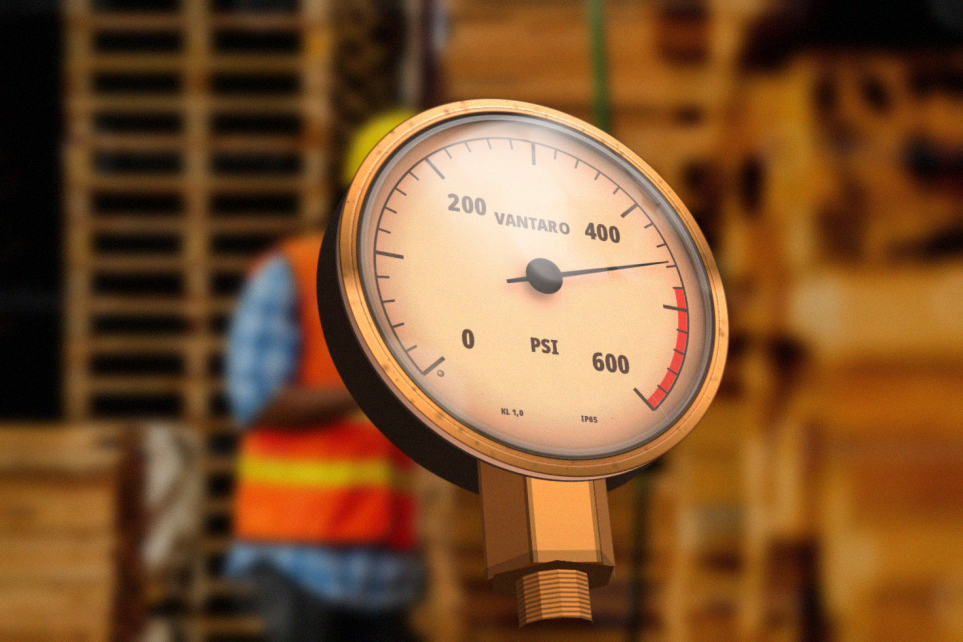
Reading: 460 (psi)
